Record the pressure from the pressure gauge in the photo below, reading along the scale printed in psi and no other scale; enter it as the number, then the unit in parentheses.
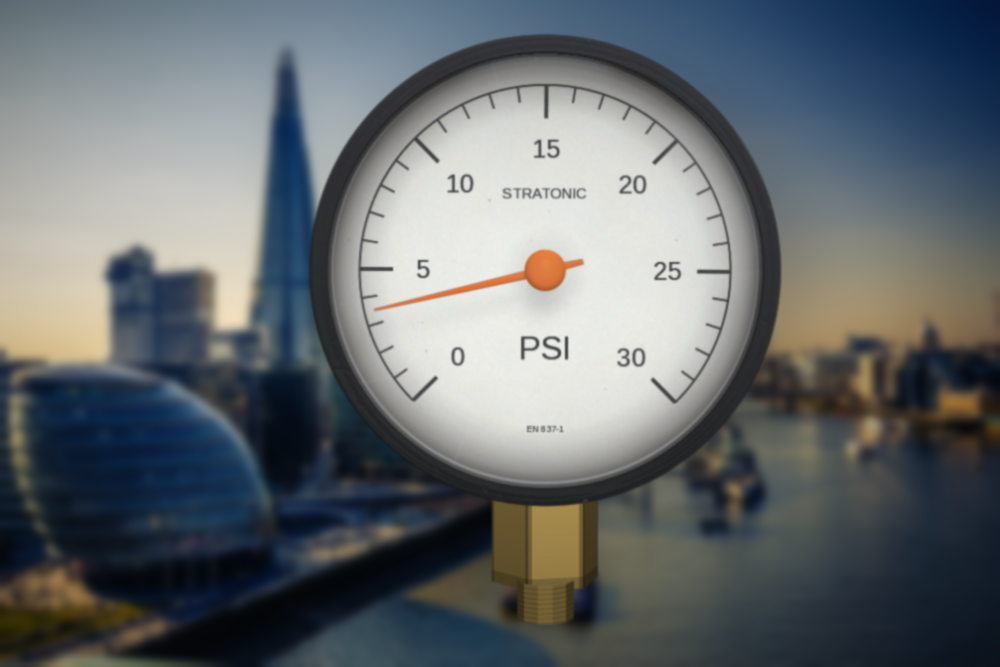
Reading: 3.5 (psi)
